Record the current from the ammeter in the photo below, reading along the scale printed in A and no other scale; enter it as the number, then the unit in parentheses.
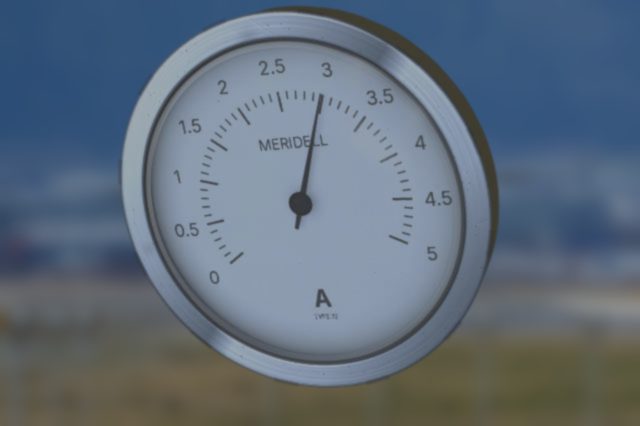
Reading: 3 (A)
